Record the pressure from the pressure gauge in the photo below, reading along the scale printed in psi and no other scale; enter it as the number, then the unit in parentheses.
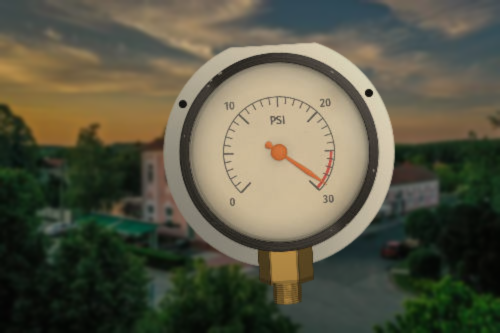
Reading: 29 (psi)
